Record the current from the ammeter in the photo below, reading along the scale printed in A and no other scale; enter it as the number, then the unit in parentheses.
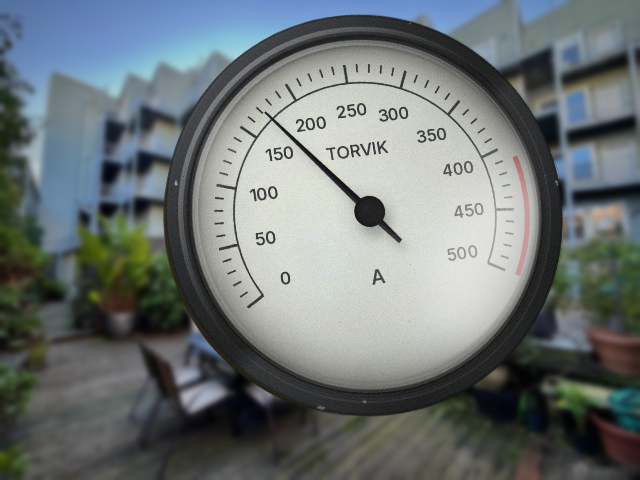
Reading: 170 (A)
